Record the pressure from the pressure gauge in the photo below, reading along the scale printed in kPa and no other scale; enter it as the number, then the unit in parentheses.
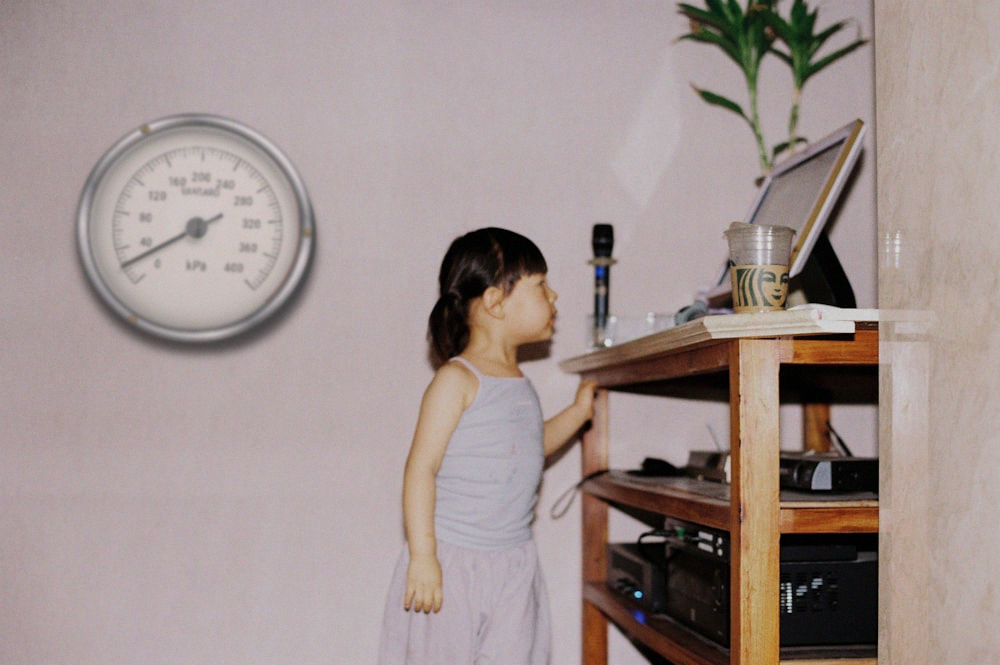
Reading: 20 (kPa)
